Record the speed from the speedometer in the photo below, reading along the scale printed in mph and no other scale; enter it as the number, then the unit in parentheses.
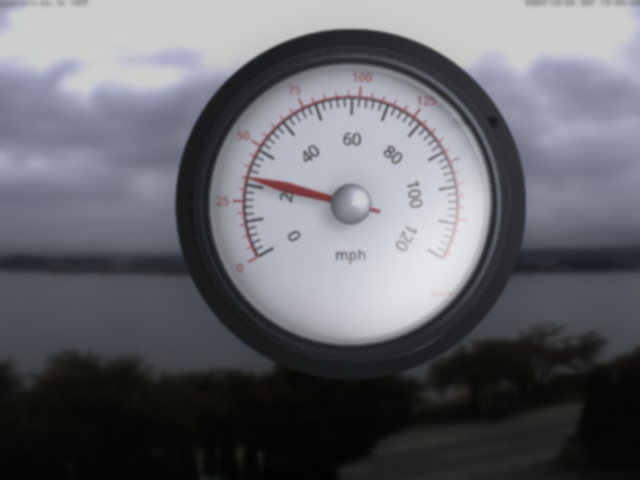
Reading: 22 (mph)
